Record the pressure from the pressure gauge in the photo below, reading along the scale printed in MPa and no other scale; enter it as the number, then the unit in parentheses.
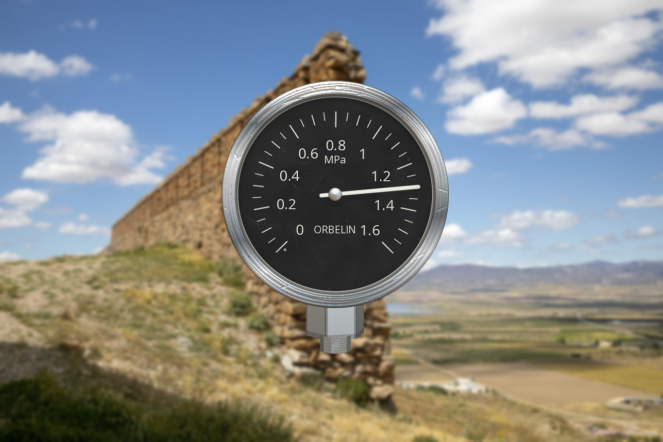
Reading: 1.3 (MPa)
